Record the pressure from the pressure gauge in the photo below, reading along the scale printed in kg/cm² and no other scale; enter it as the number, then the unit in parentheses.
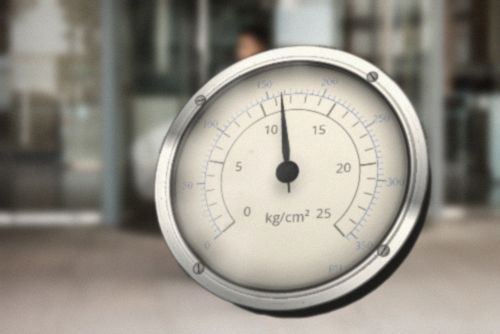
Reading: 11.5 (kg/cm²)
